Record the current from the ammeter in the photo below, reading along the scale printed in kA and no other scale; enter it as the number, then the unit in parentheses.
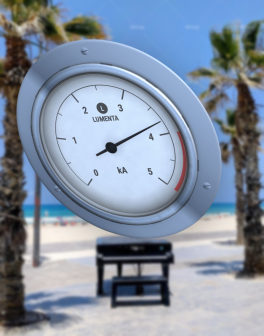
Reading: 3.75 (kA)
